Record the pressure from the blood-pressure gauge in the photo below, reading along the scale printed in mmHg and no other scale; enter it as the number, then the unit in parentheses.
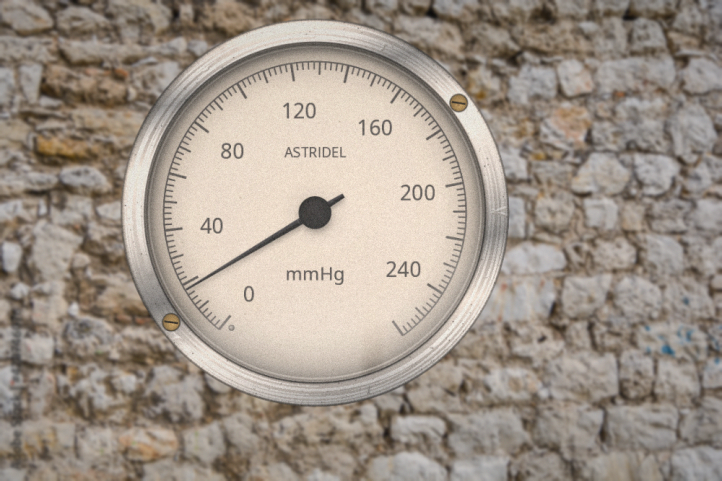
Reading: 18 (mmHg)
